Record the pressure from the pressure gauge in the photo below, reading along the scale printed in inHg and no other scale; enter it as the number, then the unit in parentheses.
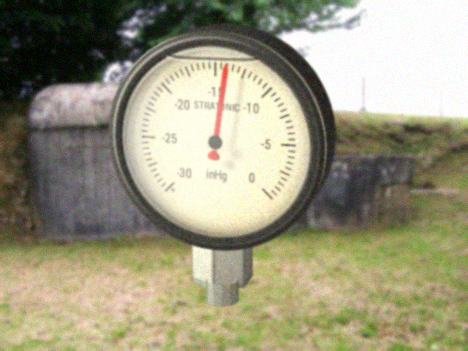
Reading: -14 (inHg)
